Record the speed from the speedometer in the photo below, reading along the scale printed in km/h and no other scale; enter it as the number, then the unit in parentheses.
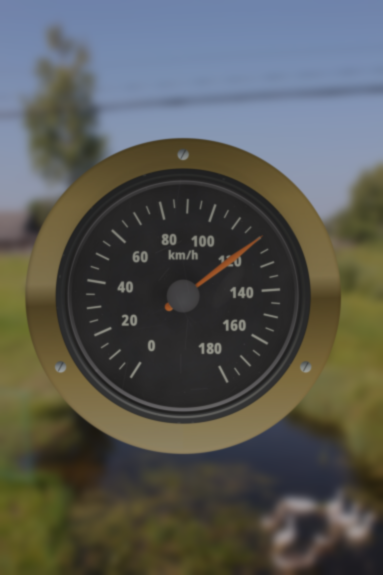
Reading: 120 (km/h)
